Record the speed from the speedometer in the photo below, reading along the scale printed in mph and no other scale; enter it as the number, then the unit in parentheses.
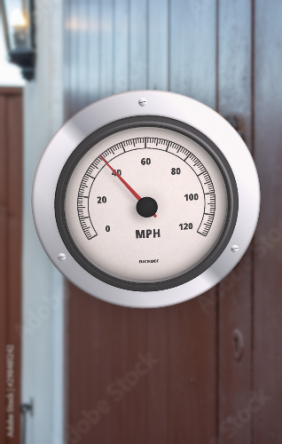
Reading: 40 (mph)
